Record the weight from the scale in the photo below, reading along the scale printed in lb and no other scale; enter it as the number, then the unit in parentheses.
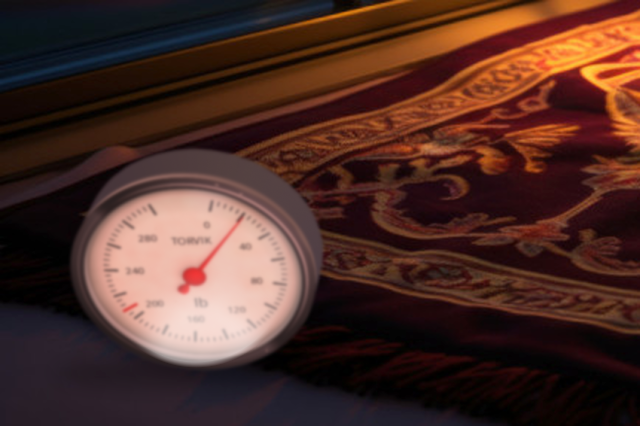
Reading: 20 (lb)
